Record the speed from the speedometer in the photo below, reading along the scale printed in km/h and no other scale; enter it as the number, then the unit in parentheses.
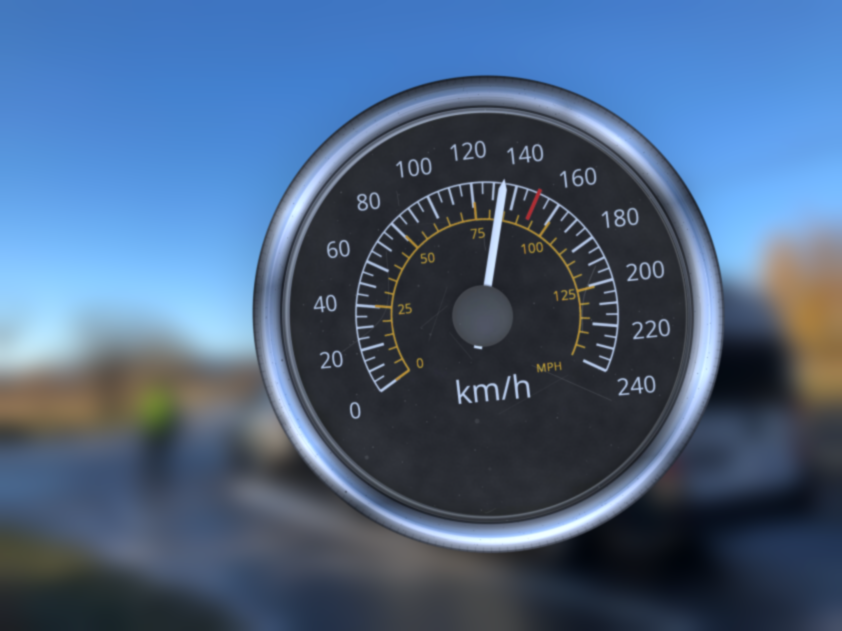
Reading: 135 (km/h)
